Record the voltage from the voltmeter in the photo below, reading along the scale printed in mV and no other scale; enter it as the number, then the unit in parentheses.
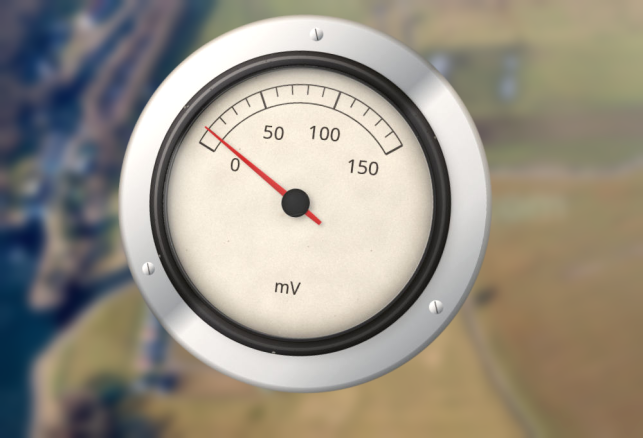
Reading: 10 (mV)
